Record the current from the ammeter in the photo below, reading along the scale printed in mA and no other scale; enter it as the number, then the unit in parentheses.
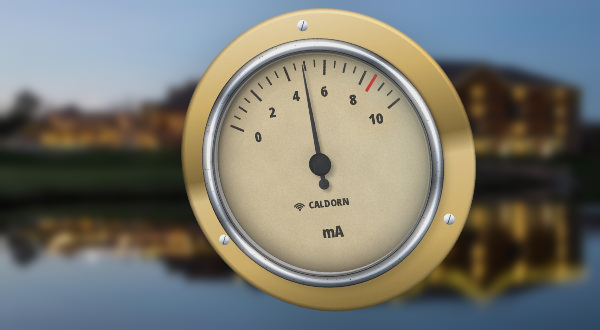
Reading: 5 (mA)
